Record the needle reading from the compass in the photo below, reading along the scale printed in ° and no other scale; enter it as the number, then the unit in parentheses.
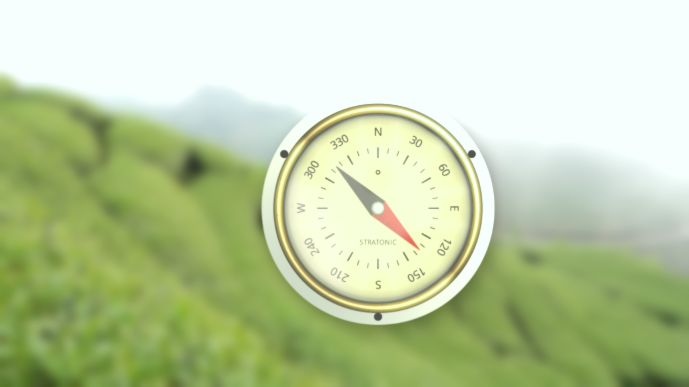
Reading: 135 (°)
